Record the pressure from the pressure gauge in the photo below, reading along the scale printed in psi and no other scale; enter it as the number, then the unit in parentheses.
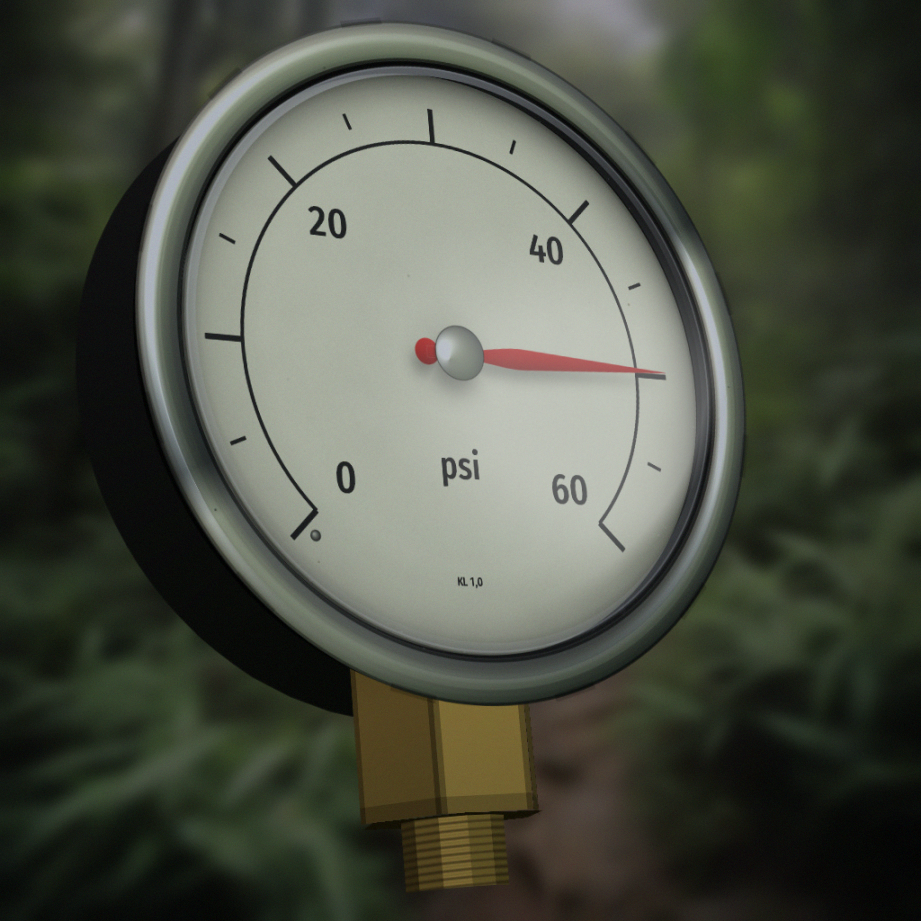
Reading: 50 (psi)
